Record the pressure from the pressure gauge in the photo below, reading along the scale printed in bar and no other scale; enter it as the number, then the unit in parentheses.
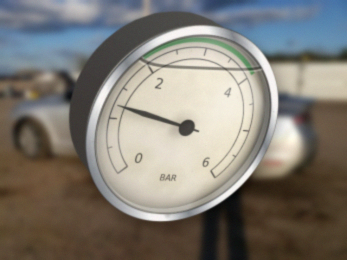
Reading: 1.25 (bar)
